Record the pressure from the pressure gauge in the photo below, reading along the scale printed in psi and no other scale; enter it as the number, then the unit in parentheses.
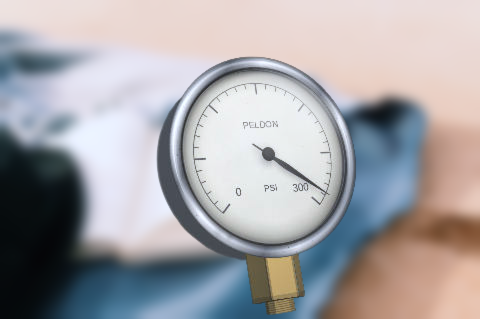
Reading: 290 (psi)
